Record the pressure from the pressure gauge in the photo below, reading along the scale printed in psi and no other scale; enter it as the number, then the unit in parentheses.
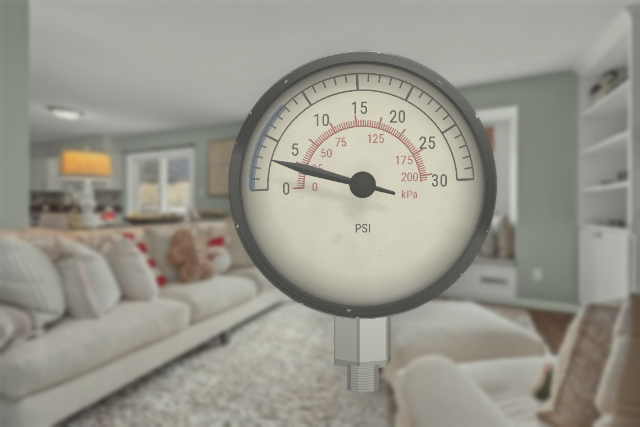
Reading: 3 (psi)
